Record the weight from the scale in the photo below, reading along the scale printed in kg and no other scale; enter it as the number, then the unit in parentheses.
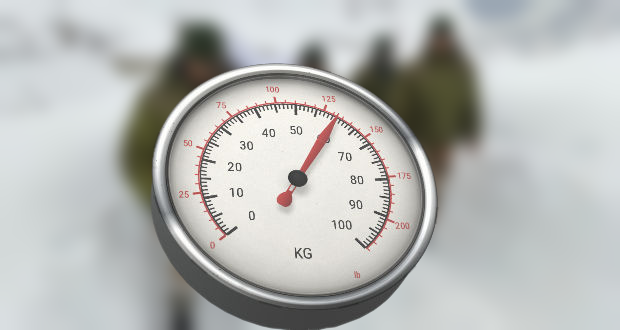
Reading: 60 (kg)
